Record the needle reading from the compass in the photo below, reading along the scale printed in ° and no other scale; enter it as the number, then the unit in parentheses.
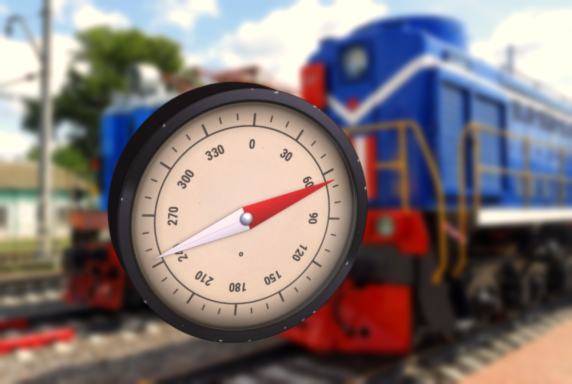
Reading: 65 (°)
